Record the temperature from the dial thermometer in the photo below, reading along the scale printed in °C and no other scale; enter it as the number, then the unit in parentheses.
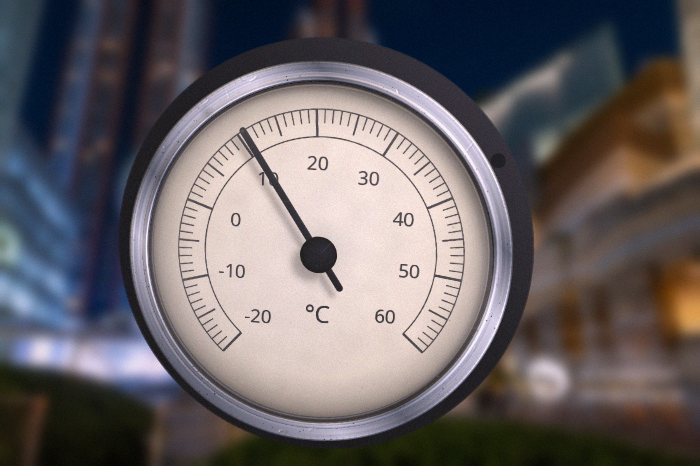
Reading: 11 (°C)
